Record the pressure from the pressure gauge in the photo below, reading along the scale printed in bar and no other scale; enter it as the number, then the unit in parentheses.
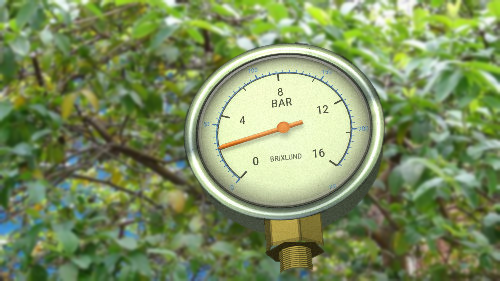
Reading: 2 (bar)
